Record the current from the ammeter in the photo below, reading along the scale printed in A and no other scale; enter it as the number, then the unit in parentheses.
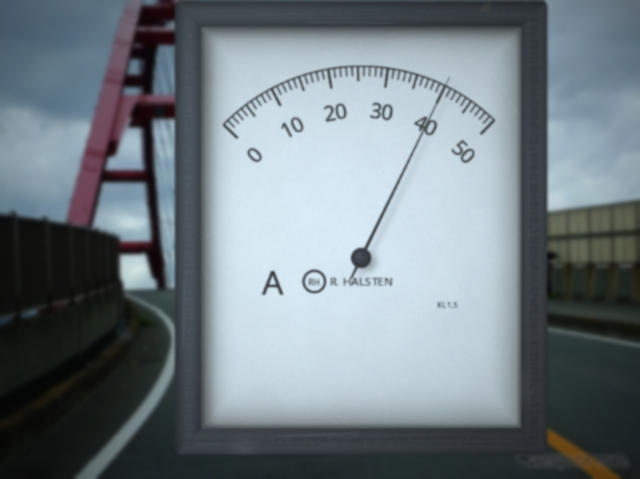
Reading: 40 (A)
